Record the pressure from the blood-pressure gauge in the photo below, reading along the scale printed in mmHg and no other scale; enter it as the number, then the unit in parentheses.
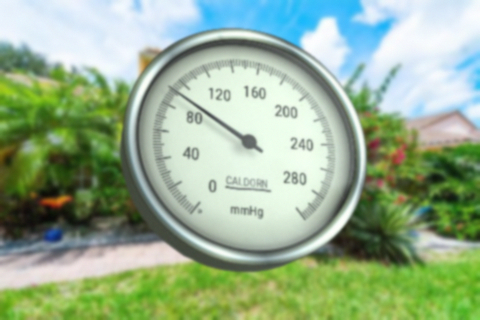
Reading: 90 (mmHg)
